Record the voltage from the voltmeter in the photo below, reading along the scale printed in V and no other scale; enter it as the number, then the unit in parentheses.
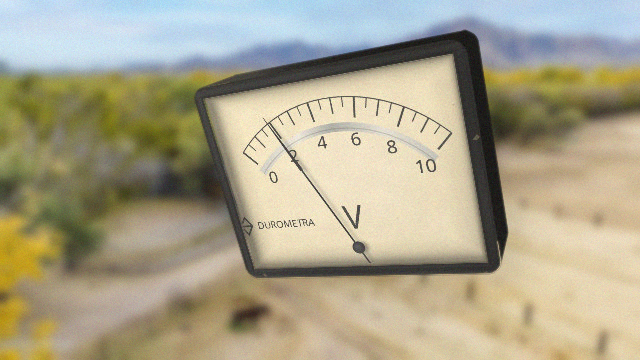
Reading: 2 (V)
